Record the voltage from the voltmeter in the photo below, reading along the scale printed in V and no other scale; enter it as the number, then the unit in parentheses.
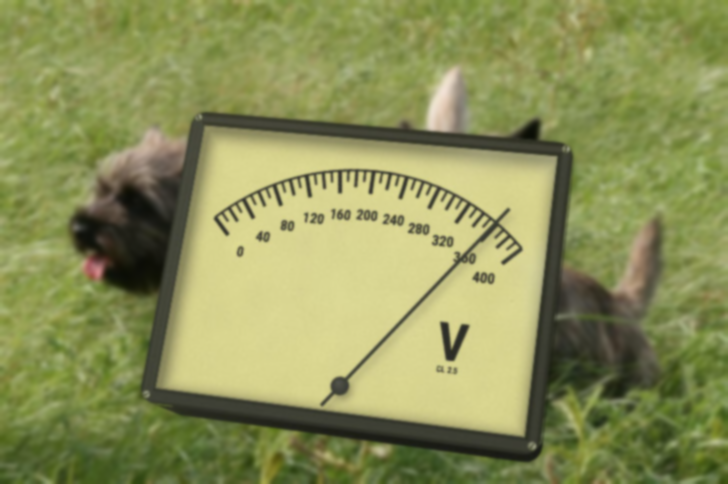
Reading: 360 (V)
